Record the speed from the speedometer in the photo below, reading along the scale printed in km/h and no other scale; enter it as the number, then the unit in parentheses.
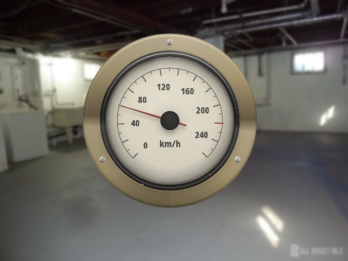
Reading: 60 (km/h)
